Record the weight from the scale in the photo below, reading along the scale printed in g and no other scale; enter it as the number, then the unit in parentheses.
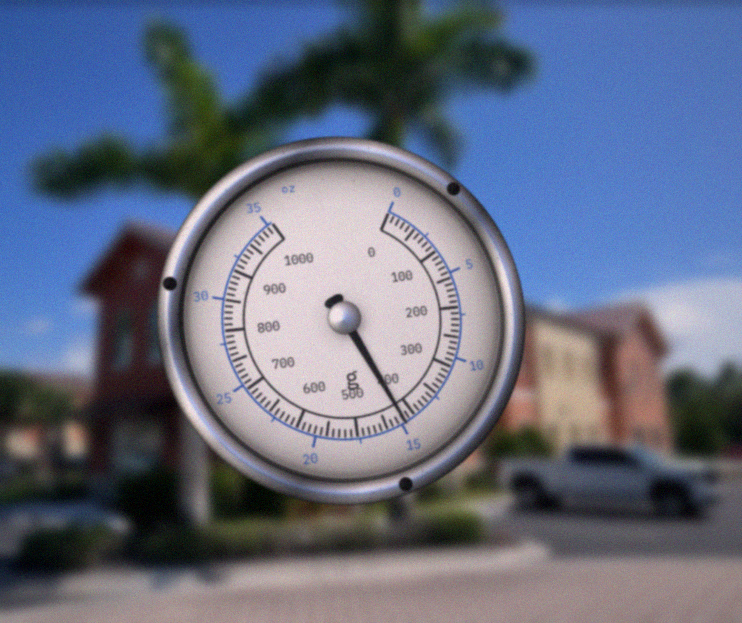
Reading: 420 (g)
